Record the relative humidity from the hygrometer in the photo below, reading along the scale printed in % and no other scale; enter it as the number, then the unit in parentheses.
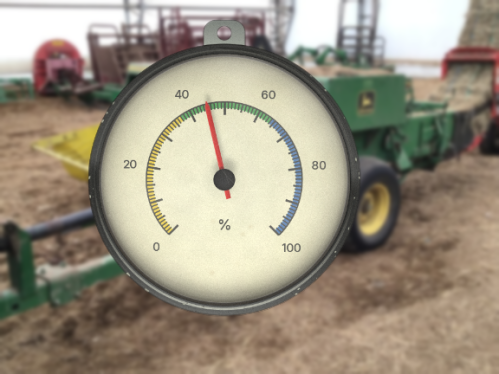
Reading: 45 (%)
